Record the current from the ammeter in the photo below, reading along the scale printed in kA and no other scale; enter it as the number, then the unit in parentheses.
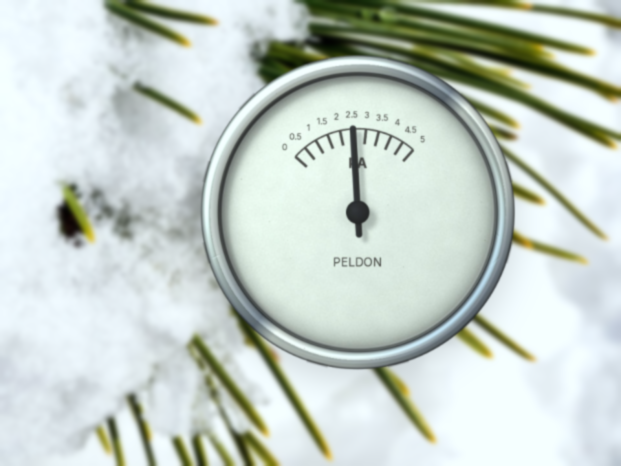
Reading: 2.5 (kA)
